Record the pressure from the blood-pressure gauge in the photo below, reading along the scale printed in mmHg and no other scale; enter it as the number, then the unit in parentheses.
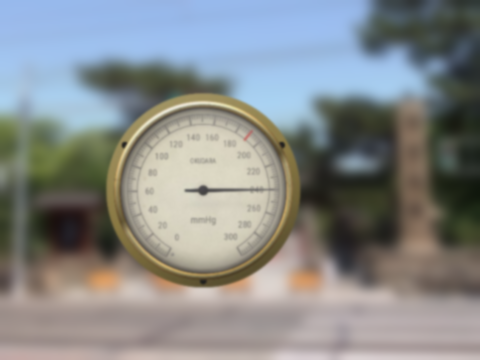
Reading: 240 (mmHg)
